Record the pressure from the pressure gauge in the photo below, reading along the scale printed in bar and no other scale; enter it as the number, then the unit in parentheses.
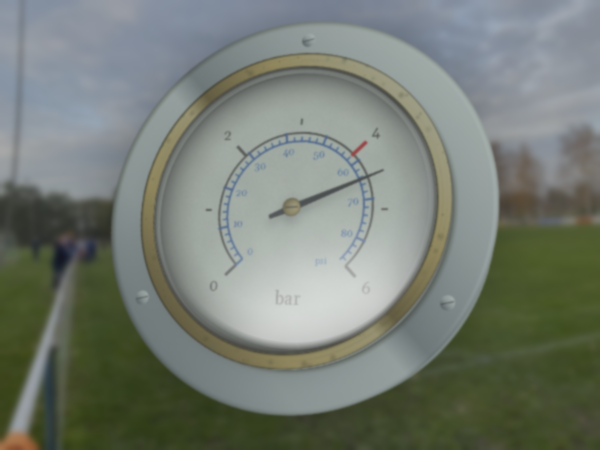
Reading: 4.5 (bar)
